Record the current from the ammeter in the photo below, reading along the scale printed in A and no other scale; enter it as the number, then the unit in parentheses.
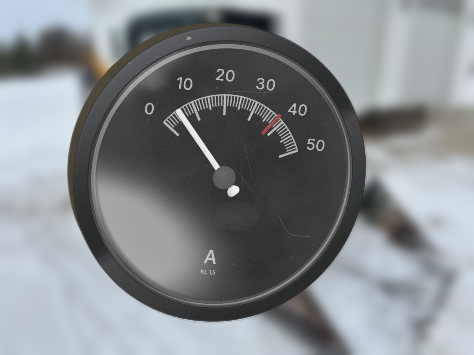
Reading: 5 (A)
